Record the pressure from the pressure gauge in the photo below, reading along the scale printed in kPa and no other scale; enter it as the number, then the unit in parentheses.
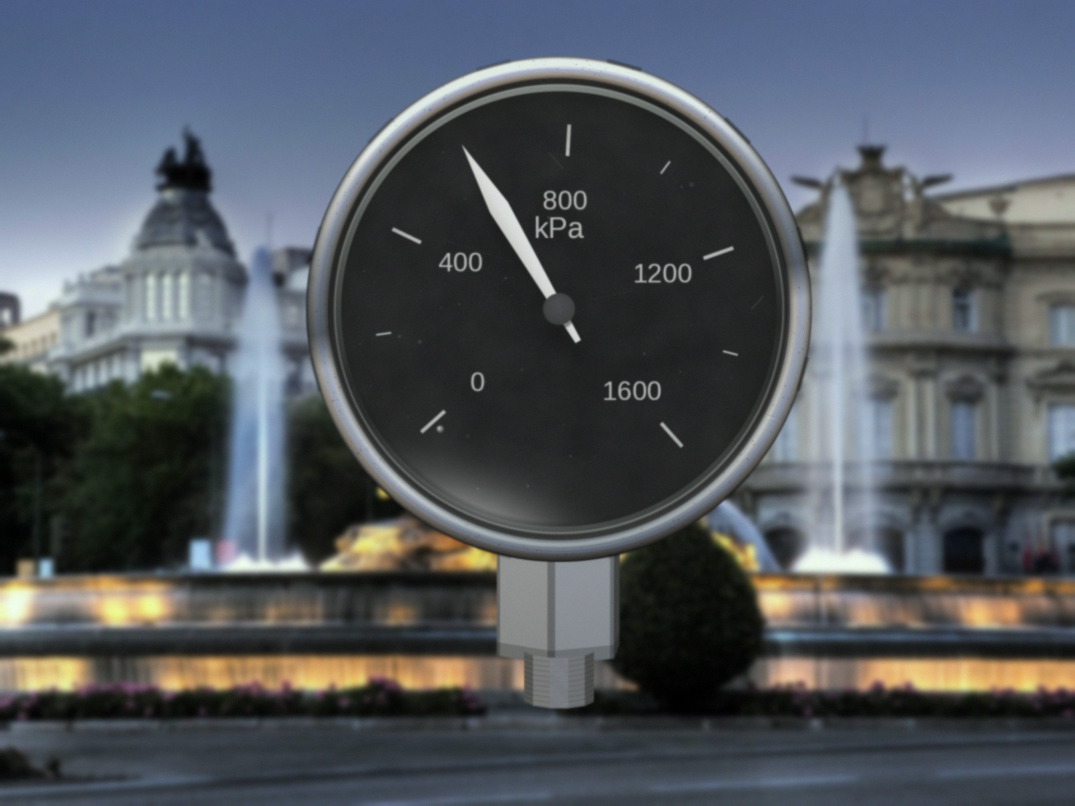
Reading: 600 (kPa)
